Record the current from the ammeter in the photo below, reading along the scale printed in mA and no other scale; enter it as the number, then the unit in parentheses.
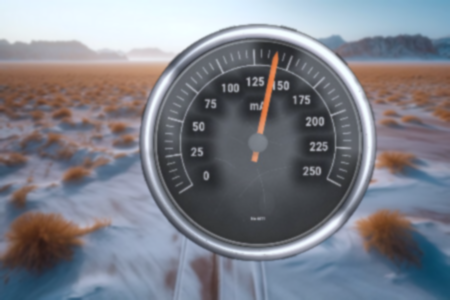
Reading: 140 (mA)
